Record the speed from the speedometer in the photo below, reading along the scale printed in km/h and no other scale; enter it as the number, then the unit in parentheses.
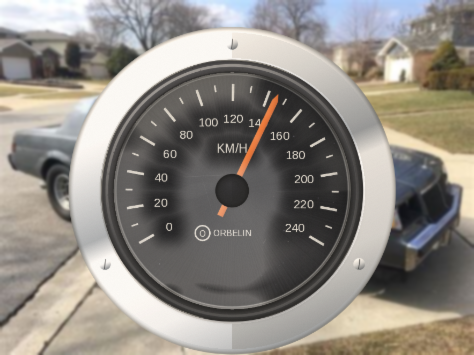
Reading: 145 (km/h)
